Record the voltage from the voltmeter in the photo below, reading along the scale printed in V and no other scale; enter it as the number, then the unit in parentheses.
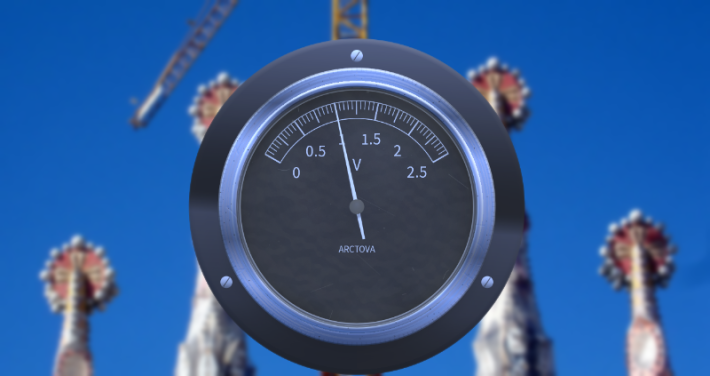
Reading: 1 (V)
